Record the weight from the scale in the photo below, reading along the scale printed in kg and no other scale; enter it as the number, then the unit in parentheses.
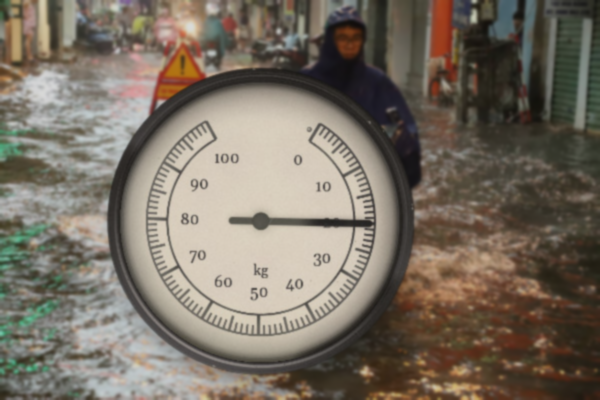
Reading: 20 (kg)
